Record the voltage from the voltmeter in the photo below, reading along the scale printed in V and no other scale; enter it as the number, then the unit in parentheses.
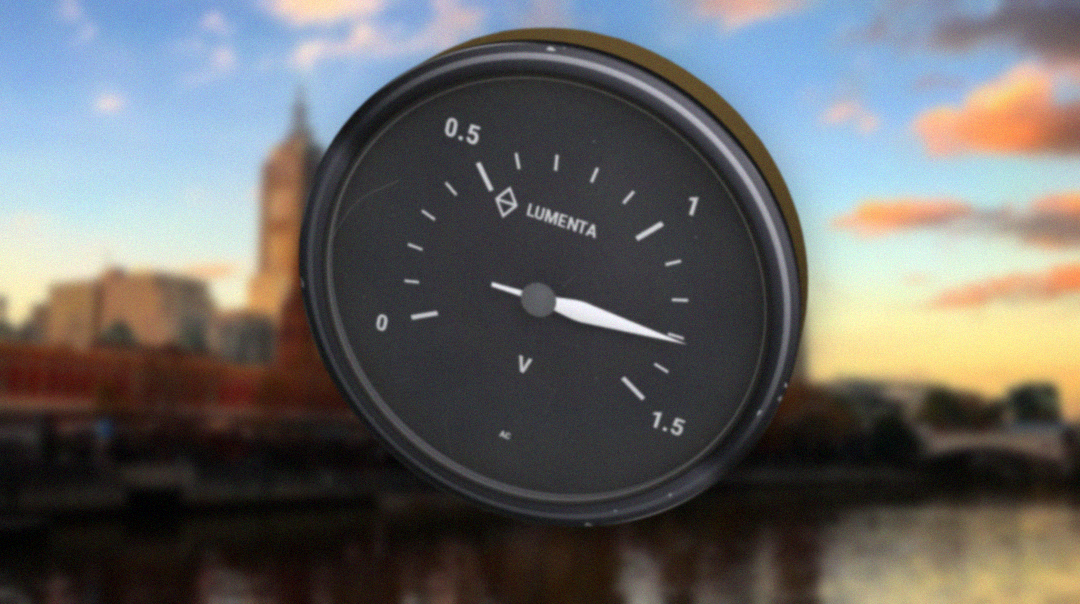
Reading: 1.3 (V)
